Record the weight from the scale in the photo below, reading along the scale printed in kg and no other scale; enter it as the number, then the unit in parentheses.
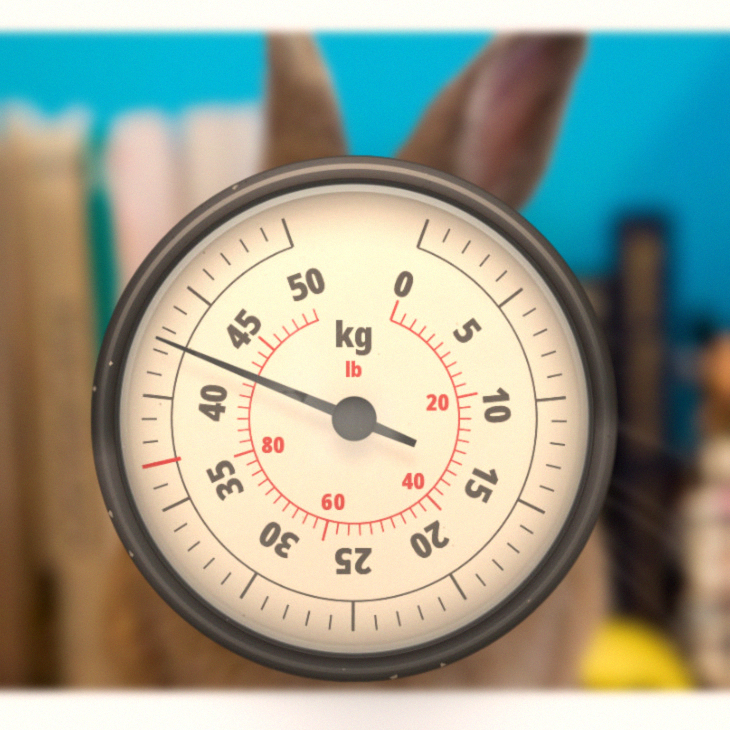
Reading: 42.5 (kg)
